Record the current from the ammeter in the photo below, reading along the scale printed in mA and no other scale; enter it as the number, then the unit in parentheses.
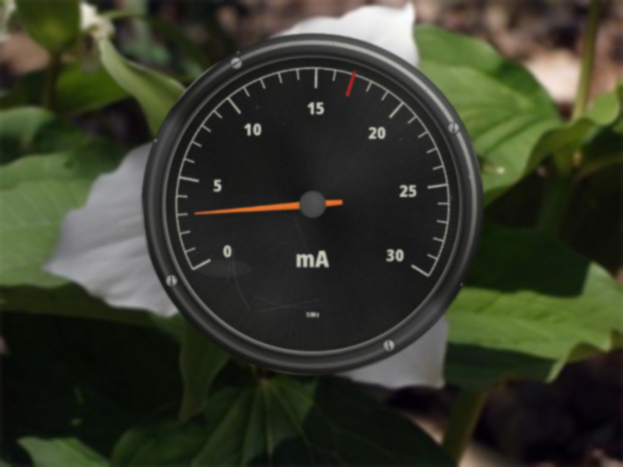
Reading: 3 (mA)
